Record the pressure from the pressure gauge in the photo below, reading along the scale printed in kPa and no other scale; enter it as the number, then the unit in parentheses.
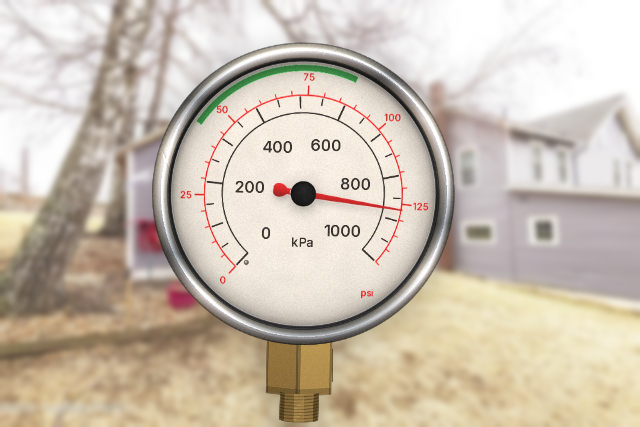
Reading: 875 (kPa)
